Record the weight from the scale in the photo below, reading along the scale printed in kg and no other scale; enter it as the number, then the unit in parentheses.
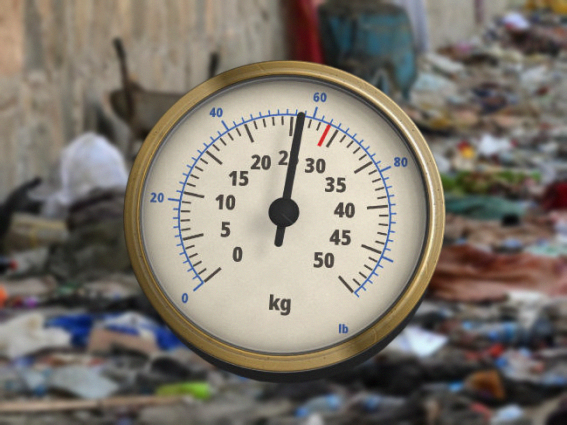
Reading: 26 (kg)
